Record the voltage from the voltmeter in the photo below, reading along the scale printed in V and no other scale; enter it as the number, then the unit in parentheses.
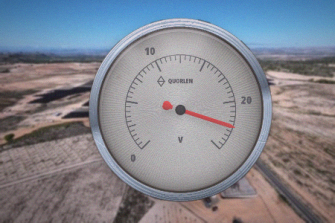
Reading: 22.5 (V)
